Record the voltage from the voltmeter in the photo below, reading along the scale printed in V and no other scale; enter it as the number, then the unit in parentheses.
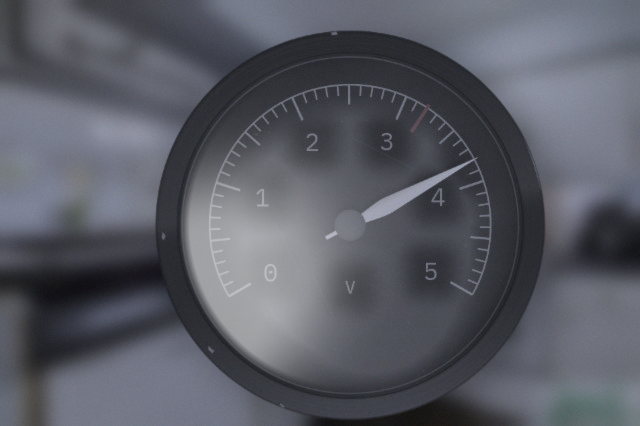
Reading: 3.8 (V)
